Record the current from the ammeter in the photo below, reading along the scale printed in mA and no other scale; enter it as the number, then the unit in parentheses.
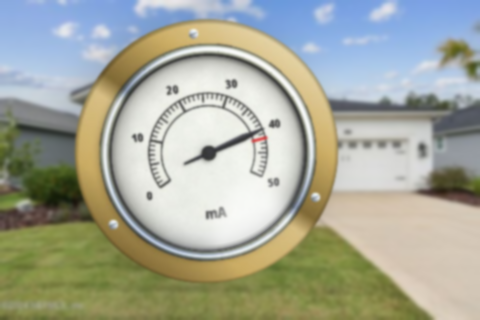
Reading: 40 (mA)
